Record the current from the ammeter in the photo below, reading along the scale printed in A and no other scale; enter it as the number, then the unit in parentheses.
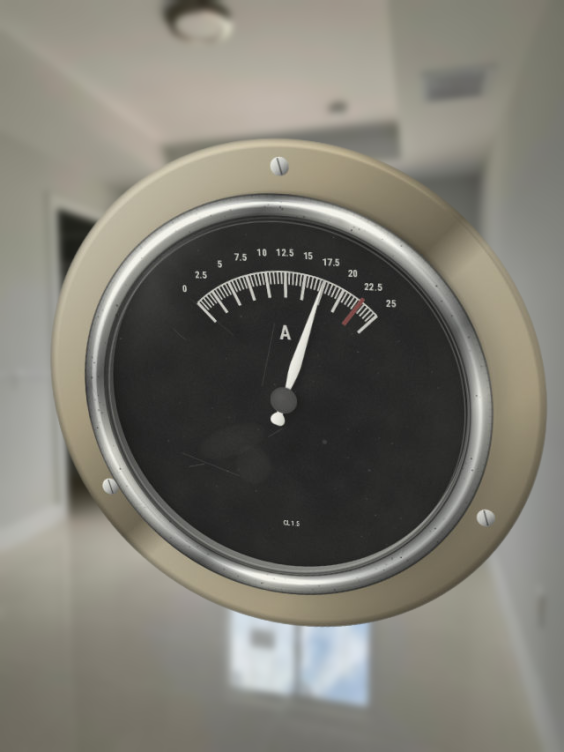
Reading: 17.5 (A)
